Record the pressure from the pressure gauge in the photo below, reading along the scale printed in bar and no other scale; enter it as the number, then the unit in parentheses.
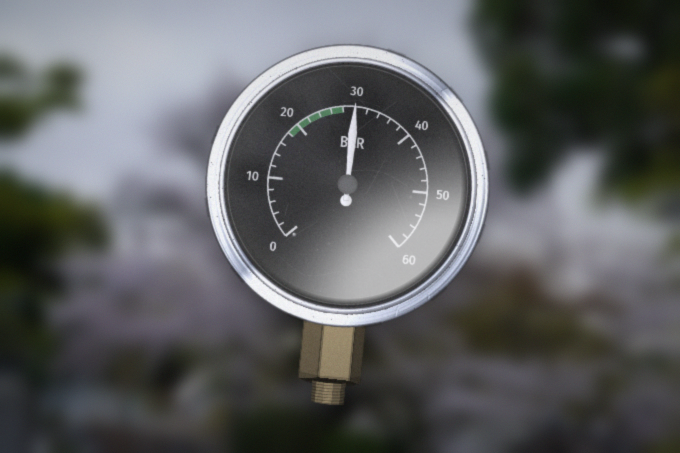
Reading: 30 (bar)
